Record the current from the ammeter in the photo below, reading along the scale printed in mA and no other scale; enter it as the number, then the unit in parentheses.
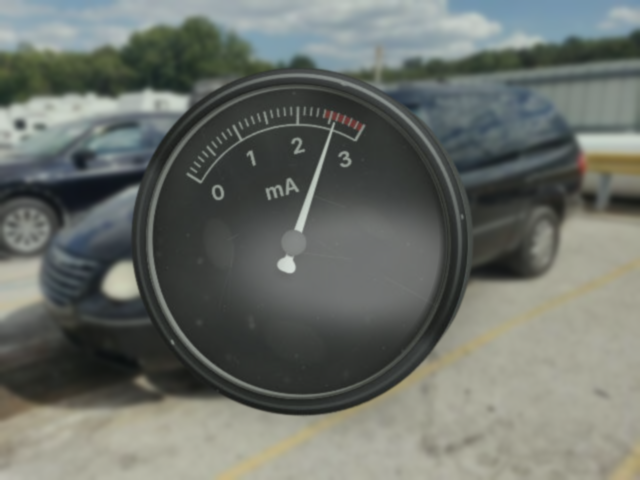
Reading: 2.6 (mA)
